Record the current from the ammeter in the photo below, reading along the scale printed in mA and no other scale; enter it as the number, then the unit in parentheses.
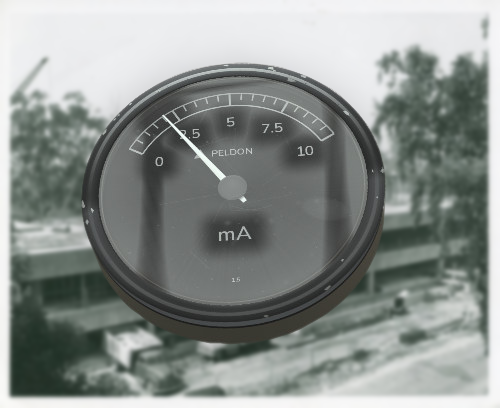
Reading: 2 (mA)
